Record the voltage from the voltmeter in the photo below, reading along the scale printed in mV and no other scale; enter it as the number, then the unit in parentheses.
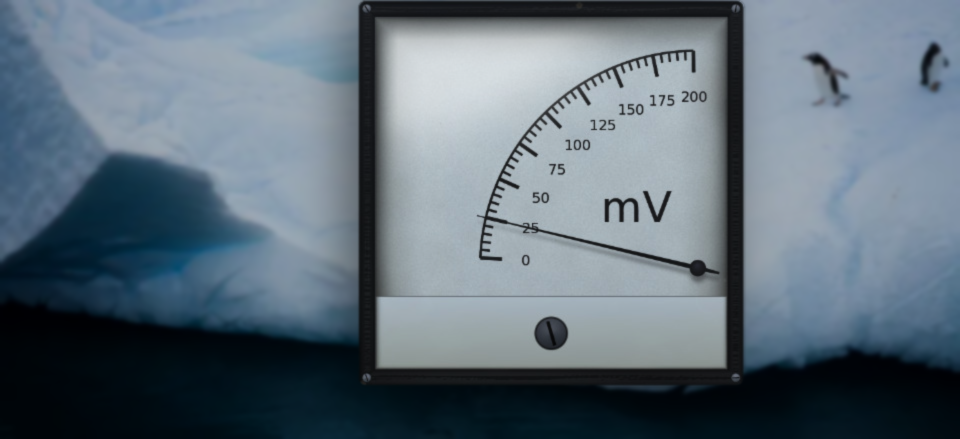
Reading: 25 (mV)
